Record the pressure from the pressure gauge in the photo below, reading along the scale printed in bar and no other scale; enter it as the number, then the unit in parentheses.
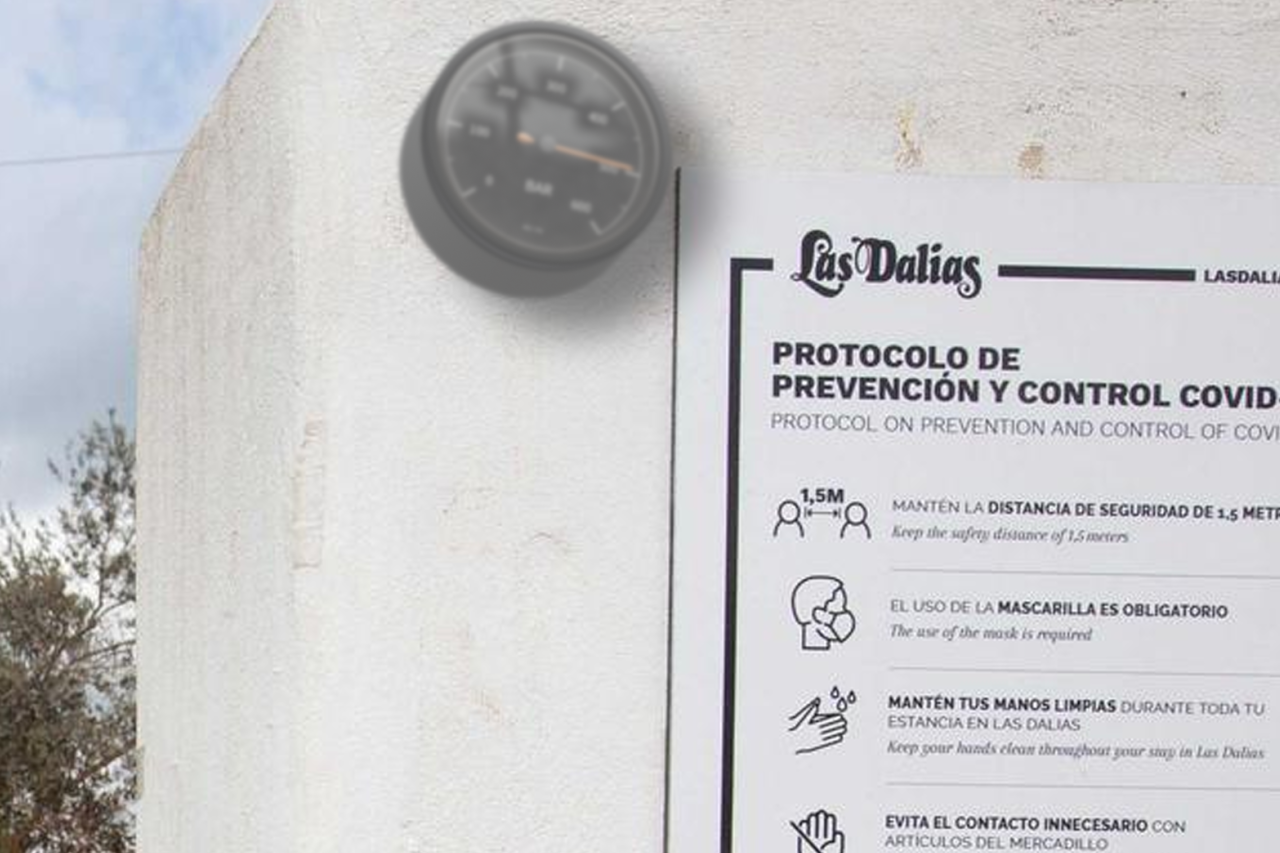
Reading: 500 (bar)
